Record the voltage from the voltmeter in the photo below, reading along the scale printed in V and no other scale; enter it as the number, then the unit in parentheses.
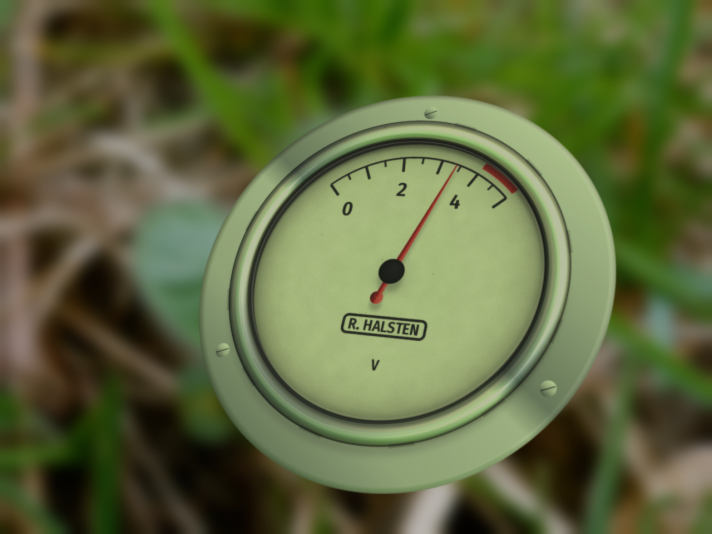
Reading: 3.5 (V)
